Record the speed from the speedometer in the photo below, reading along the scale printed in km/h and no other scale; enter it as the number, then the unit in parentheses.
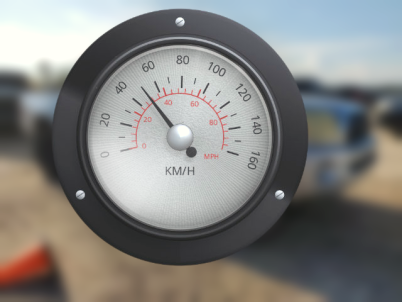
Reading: 50 (km/h)
